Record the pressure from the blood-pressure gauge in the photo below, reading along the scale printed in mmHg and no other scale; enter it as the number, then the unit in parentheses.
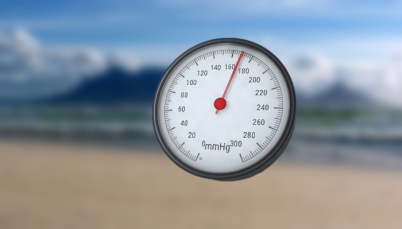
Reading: 170 (mmHg)
